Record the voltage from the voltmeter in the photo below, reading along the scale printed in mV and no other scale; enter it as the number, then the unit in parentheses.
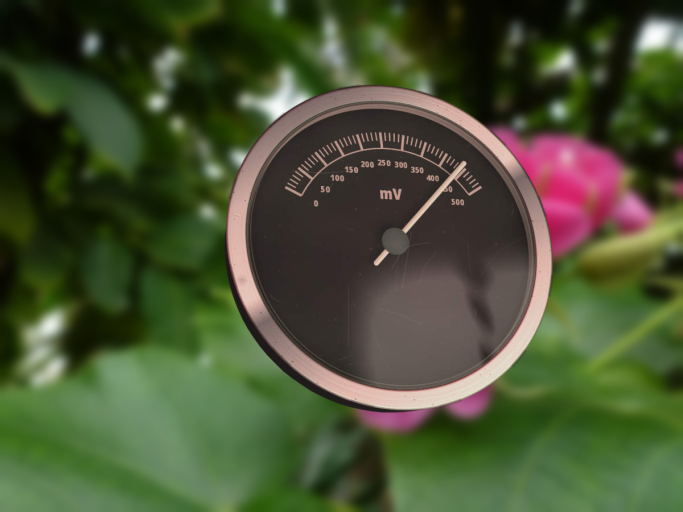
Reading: 440 (mV)
